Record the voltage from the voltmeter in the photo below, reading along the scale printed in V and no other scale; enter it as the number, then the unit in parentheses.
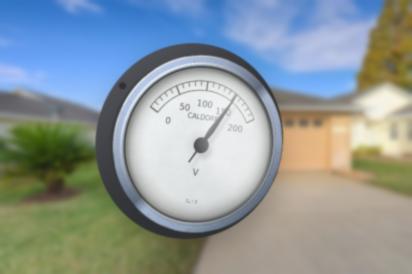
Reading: 150 (V)
